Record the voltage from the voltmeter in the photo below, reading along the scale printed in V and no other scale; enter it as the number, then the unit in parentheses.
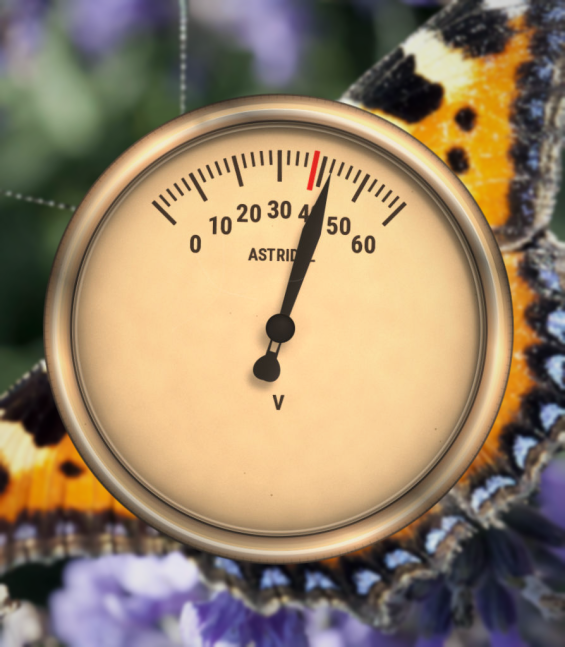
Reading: 42 (V)
